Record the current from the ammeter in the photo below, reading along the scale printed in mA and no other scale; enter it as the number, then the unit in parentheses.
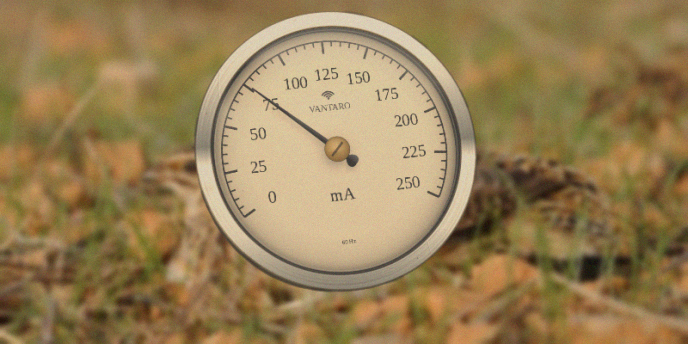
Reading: 75 (mA)
